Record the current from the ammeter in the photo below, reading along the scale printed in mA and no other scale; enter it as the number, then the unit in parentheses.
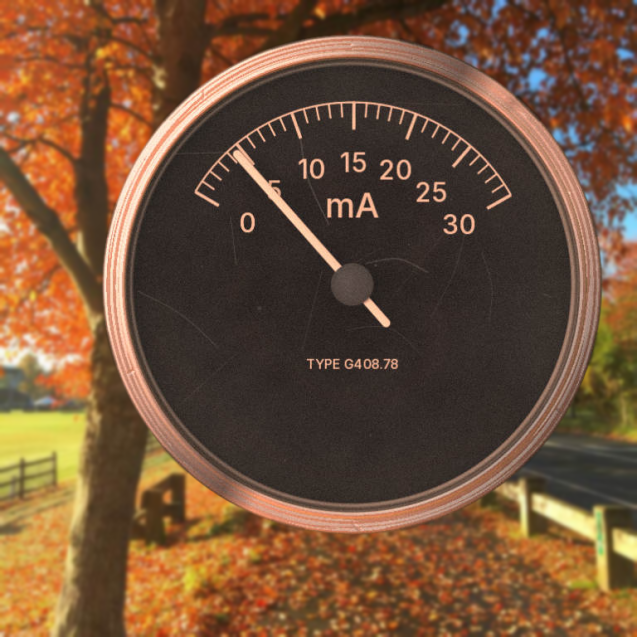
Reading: 4.5 (mA)
